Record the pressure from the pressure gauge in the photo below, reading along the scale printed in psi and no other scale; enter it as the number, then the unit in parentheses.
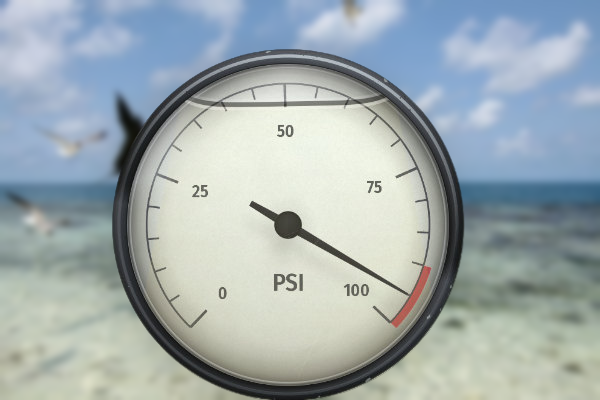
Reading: 95 (psi)
